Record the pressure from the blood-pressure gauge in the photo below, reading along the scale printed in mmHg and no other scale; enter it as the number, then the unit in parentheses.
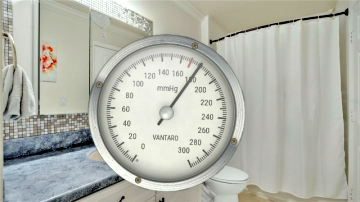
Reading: 180 (mmHg)
